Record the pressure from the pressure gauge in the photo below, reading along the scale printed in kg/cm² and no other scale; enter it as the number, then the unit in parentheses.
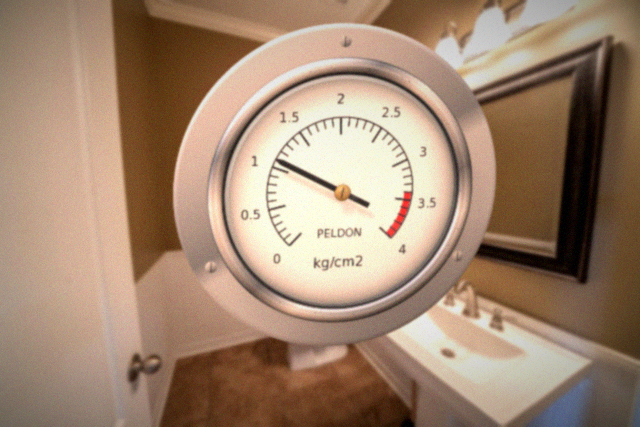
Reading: 1.1 (kg/cm²)
